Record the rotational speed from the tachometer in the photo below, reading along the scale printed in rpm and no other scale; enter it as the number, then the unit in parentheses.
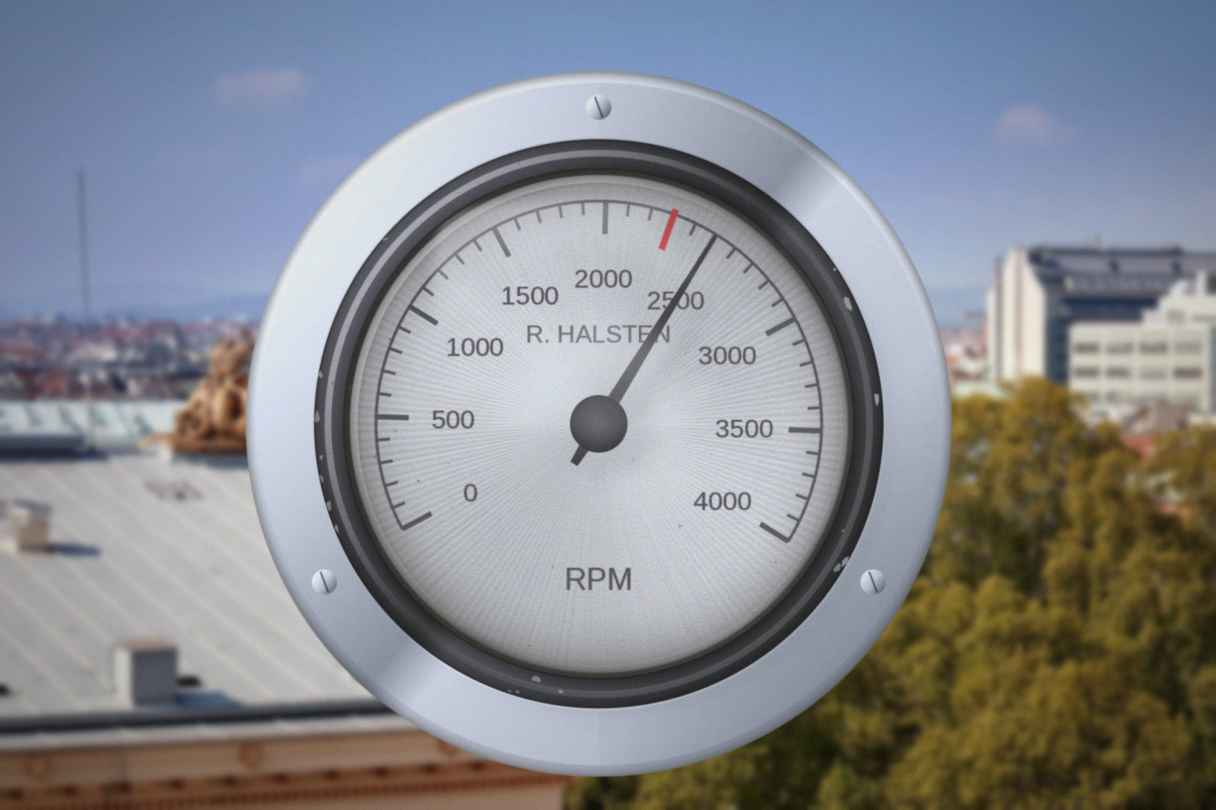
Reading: 2500 (rpm)
